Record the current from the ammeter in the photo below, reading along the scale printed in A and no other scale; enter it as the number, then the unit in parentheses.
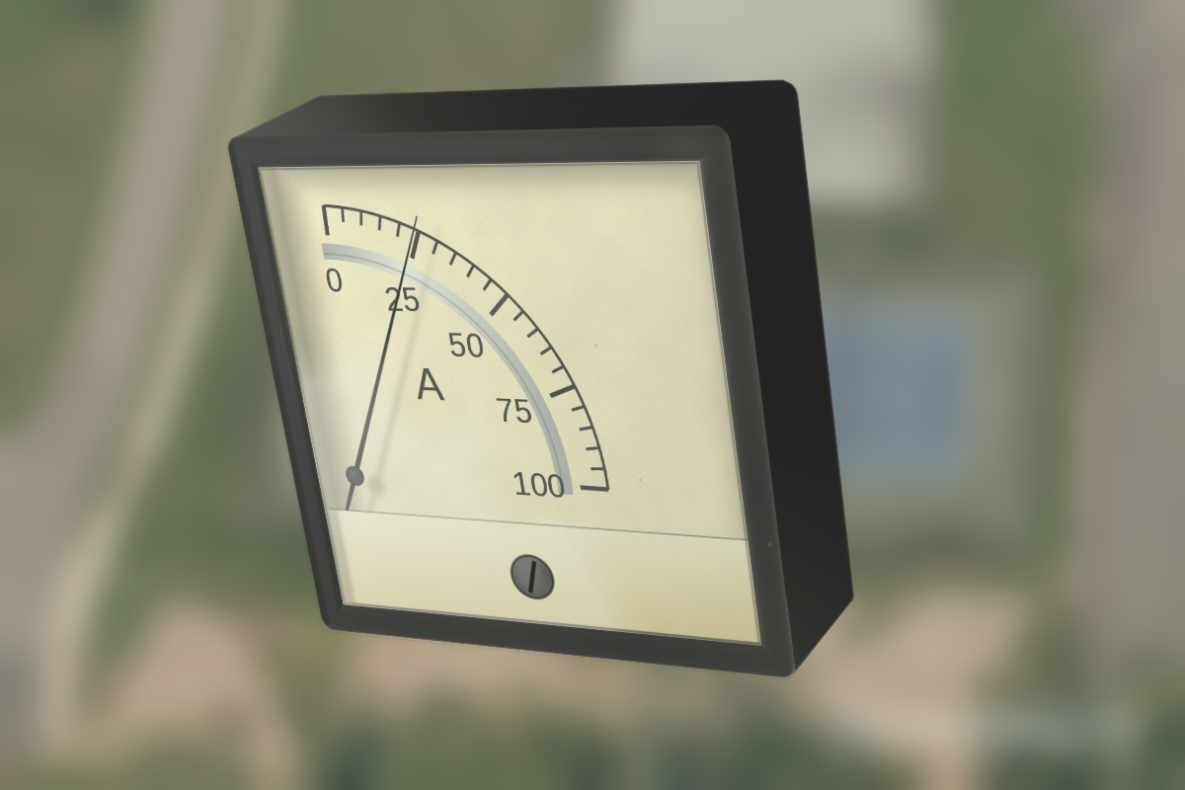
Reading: 25 (A)
